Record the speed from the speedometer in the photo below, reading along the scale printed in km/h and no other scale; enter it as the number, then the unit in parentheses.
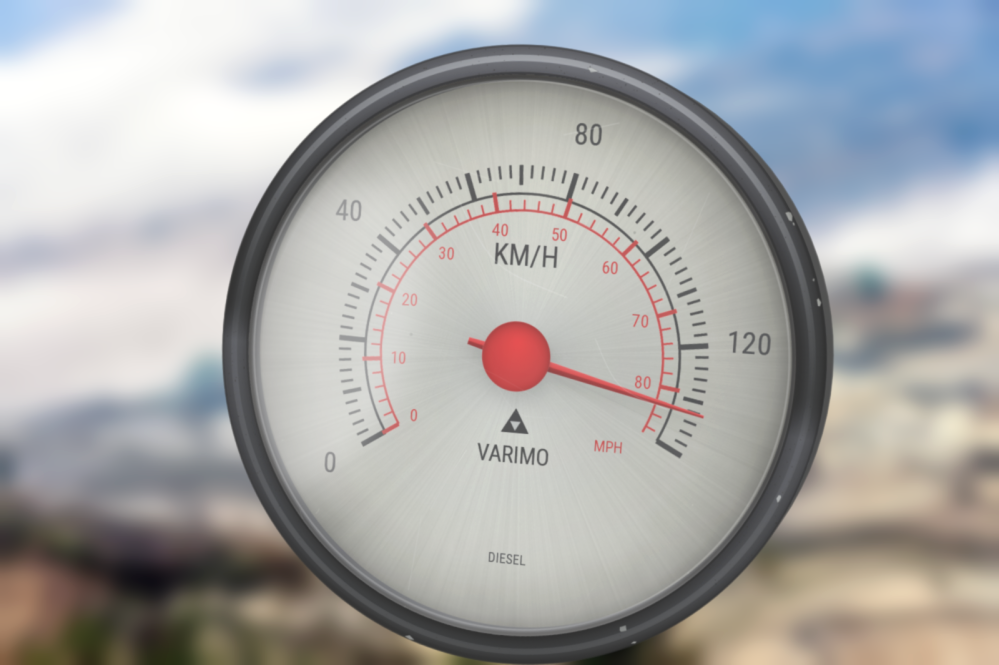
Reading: 132 (km/h)
